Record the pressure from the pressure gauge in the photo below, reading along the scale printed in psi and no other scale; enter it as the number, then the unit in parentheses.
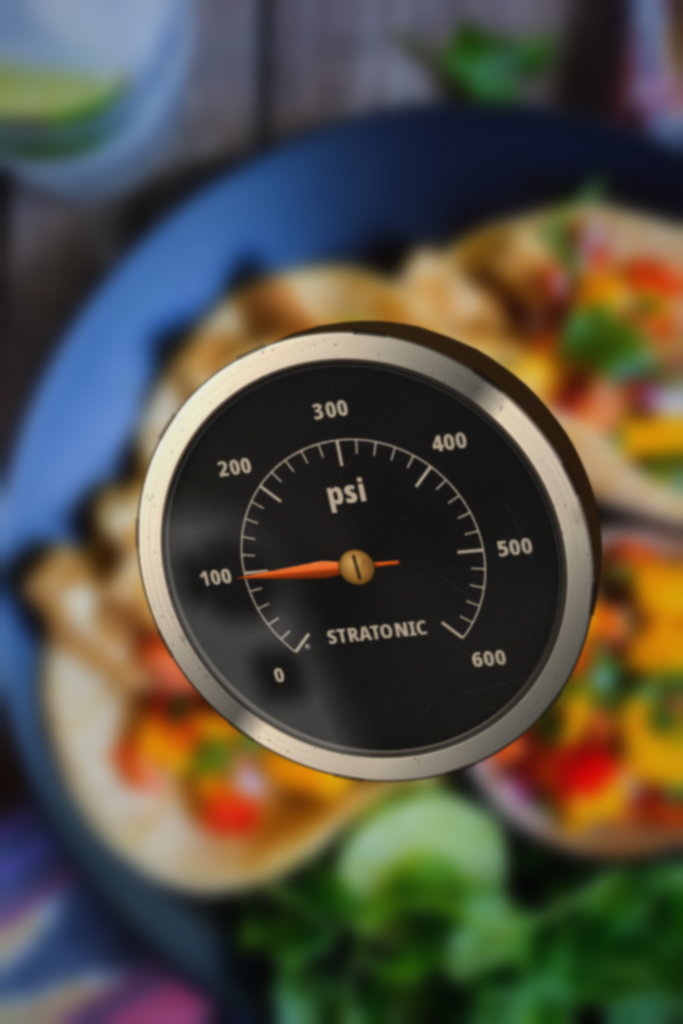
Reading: 100 (psi)
